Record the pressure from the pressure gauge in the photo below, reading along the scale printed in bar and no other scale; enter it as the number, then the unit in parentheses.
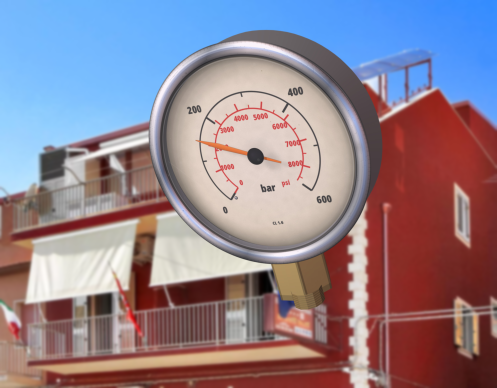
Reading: 150 (bar)
